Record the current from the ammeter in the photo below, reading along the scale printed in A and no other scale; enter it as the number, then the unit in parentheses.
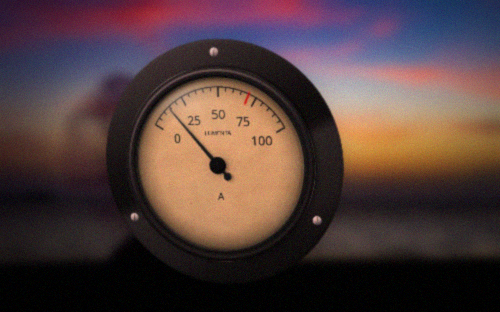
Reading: 15 (A)
